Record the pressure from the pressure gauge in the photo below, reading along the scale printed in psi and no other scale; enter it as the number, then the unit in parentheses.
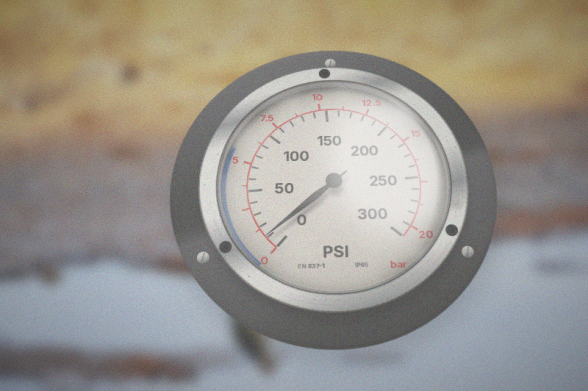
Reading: 10 (psi)
